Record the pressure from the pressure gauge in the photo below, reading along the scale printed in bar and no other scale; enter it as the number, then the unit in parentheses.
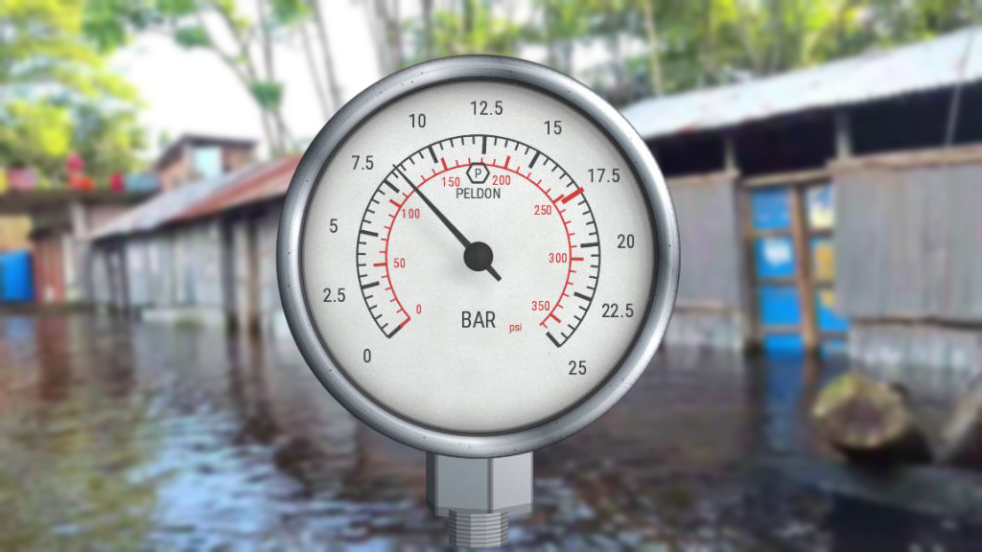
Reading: 8.25 (bar)
